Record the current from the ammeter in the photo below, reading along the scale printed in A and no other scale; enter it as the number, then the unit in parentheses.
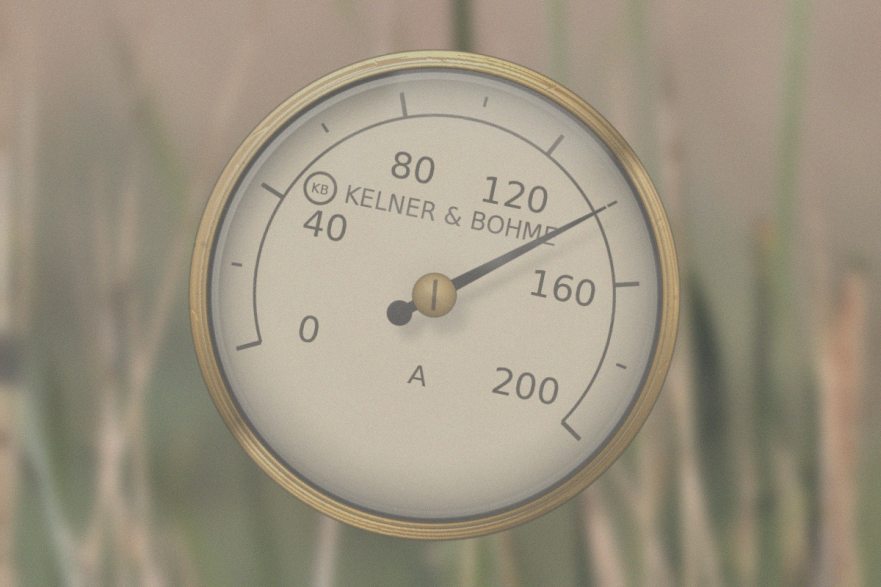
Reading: 140 (A)
